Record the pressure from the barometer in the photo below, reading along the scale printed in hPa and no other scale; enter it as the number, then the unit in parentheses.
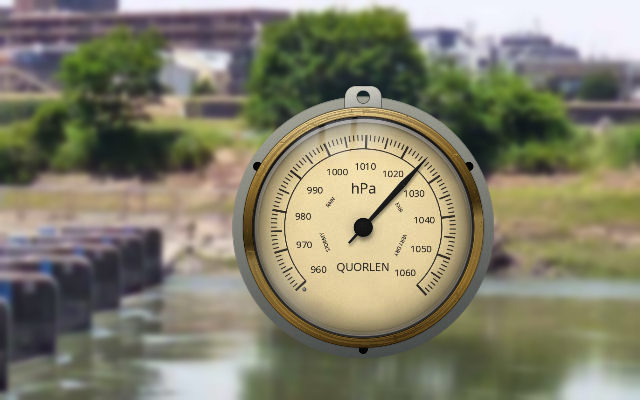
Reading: 1025 (hPa)
